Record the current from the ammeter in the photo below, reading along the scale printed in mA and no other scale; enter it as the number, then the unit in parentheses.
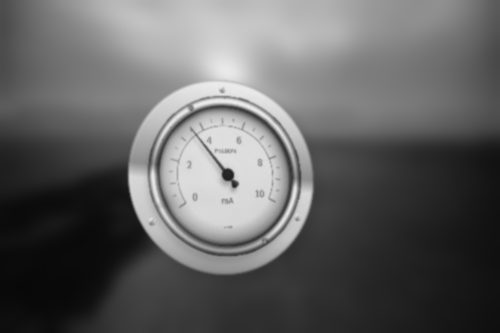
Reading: 3.5 (mA)
